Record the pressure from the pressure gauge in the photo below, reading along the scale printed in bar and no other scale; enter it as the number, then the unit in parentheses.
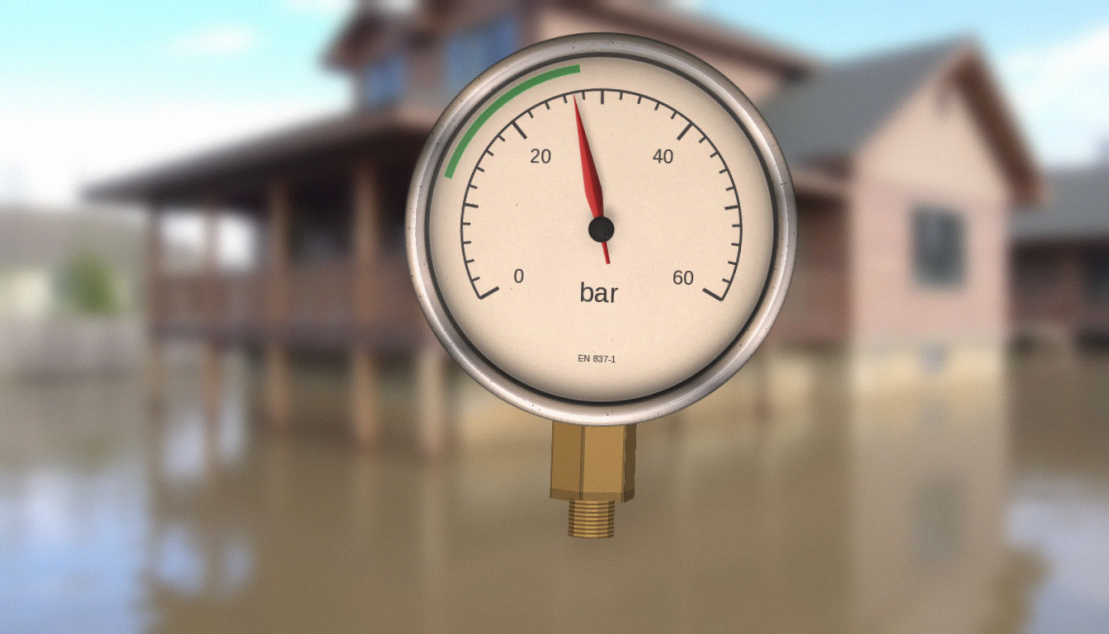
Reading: 27 (bar)
